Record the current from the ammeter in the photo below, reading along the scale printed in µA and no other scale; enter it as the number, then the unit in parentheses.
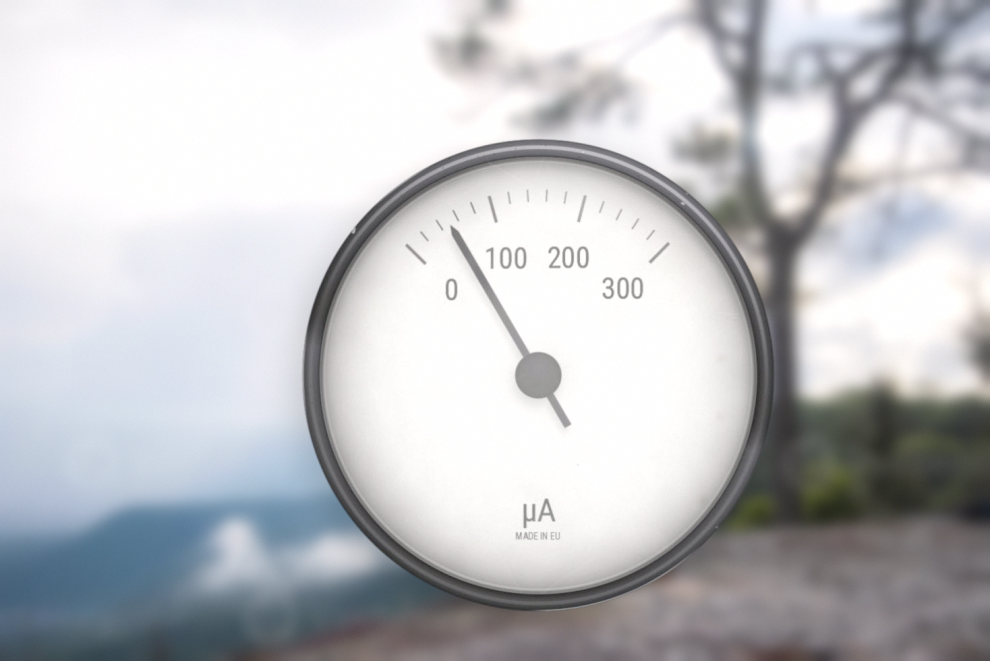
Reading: 50 (µA)
